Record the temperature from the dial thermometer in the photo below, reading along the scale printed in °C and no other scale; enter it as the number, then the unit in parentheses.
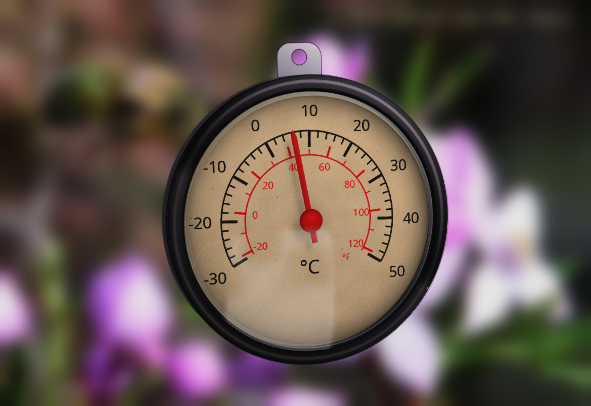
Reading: 6 (°C)
